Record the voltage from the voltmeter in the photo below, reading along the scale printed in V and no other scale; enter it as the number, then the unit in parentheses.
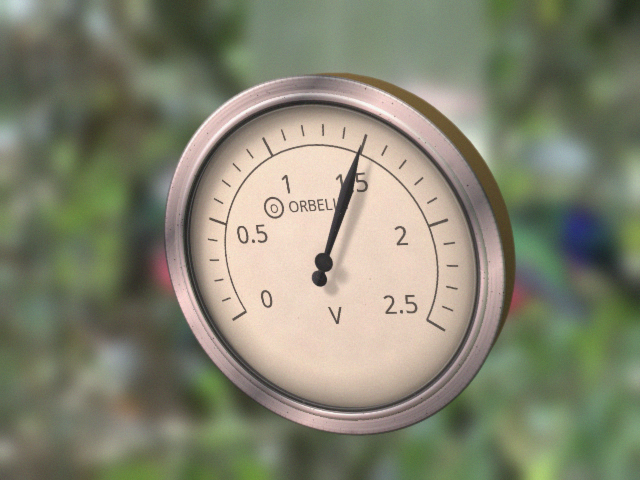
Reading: 1.5 (V)
